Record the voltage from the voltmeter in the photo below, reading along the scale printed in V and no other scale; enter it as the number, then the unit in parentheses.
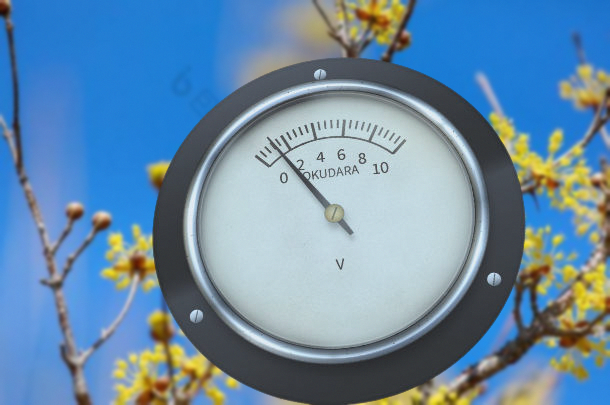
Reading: 1.2 (V)
